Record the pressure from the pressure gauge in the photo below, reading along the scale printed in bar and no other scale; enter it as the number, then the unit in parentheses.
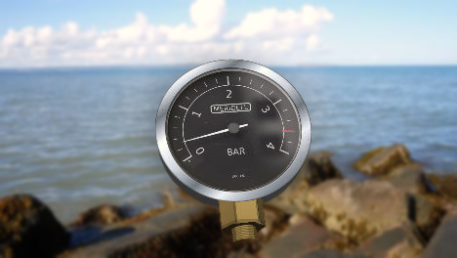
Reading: 0.3 (bar)
